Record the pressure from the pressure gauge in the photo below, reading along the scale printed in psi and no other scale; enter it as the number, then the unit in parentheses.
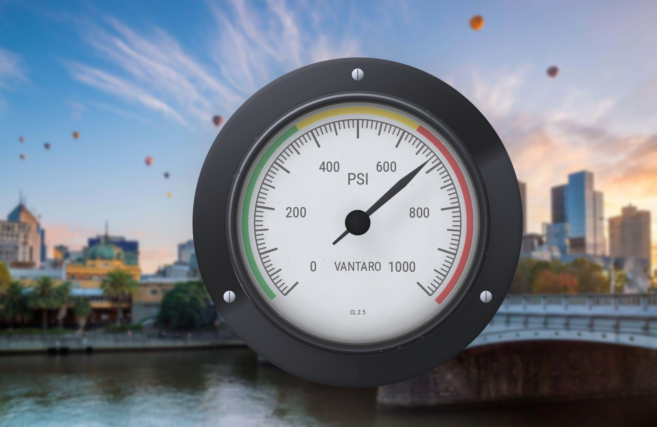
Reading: 680 (psi)
